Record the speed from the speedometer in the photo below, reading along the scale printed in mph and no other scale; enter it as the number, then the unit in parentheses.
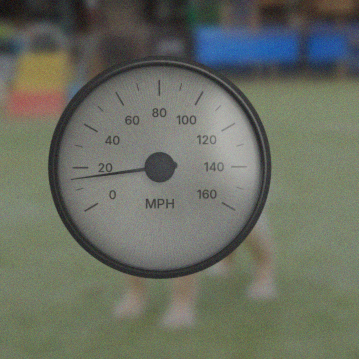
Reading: 15 (mph)
